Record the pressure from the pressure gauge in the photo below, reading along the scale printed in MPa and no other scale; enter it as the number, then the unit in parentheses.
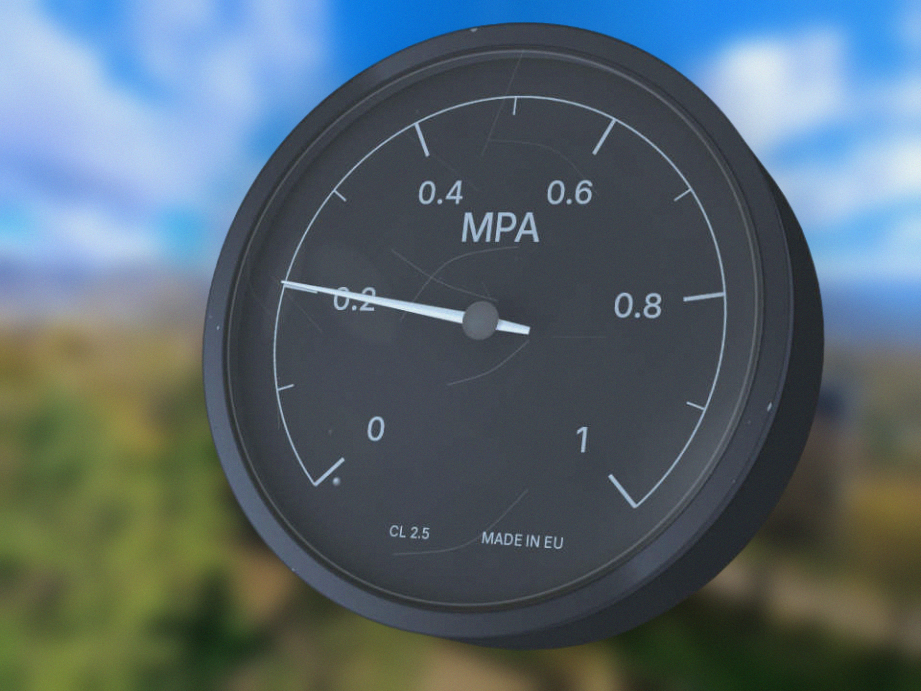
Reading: 0.2 (MPa)
